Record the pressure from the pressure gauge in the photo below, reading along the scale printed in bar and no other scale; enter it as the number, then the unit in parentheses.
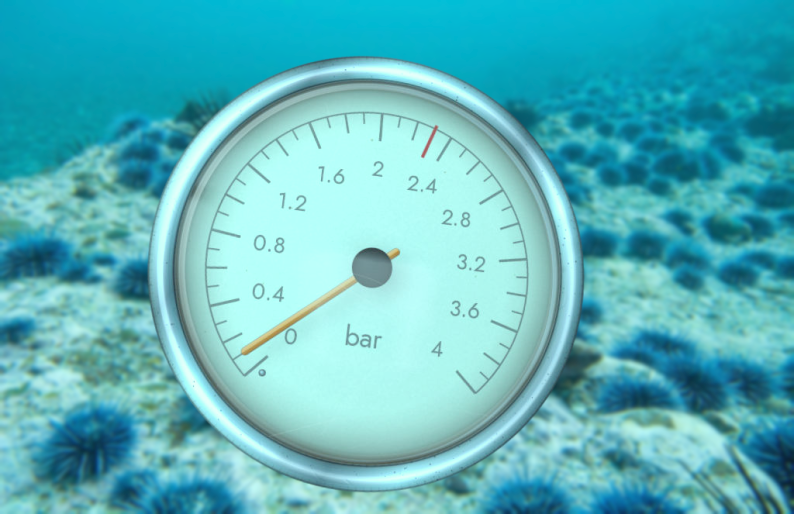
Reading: 0.1 (bar)
